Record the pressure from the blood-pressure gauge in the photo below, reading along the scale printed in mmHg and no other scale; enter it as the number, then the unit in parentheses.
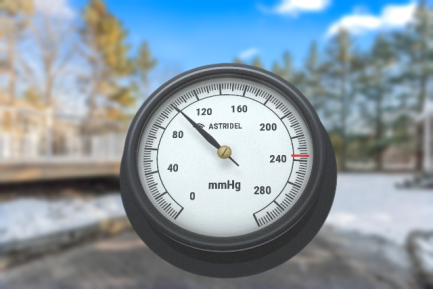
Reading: 100 (mmHg)
